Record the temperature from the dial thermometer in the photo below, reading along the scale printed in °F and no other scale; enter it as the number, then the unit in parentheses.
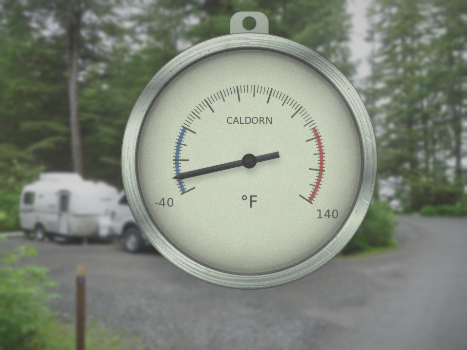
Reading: -30 (°F)
